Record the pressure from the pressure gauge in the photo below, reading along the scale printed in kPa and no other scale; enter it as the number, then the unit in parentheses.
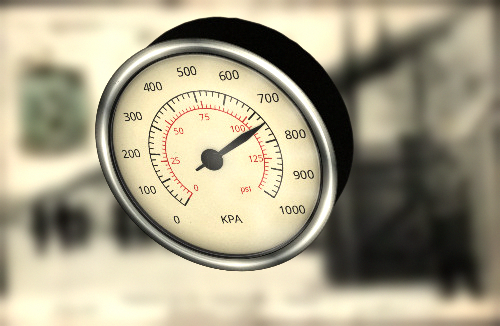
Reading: 740 (kPa)
